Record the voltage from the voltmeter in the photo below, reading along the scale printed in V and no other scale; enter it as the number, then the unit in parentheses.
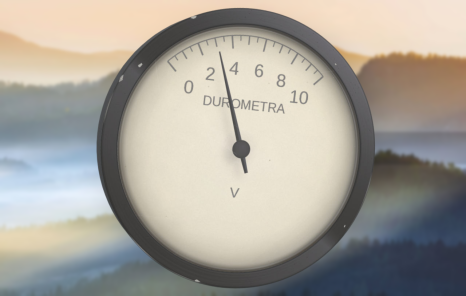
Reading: 3 (V)
